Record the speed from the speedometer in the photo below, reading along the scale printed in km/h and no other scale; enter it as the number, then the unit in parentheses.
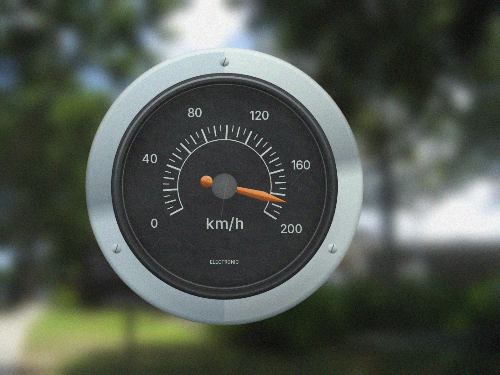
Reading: 185 (km/h)
